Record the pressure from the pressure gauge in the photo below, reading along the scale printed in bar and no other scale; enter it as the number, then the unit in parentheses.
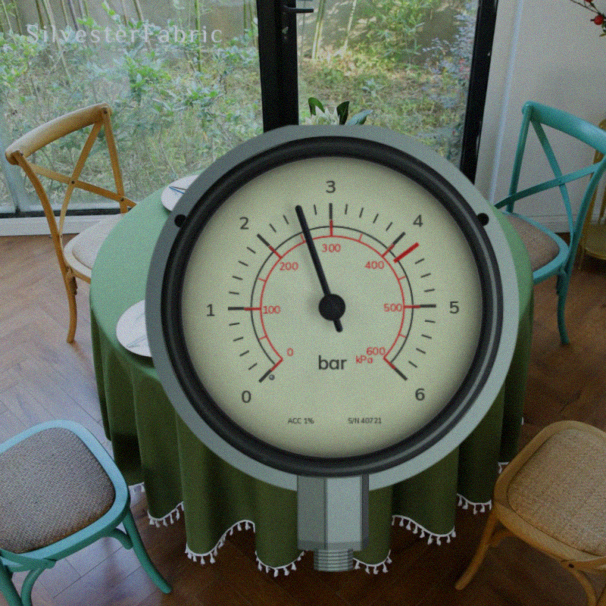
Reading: 2.6 (bar)
